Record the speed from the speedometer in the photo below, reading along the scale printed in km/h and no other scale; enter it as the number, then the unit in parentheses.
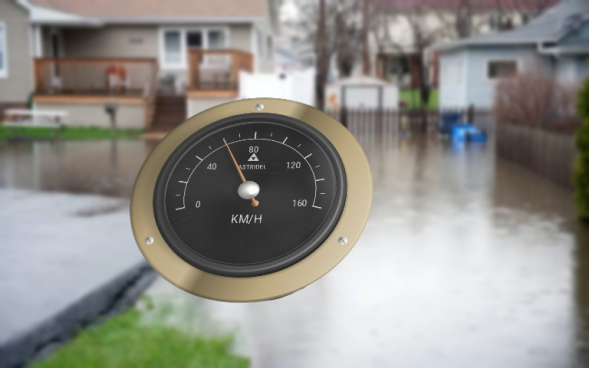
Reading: 60 (km/h)
